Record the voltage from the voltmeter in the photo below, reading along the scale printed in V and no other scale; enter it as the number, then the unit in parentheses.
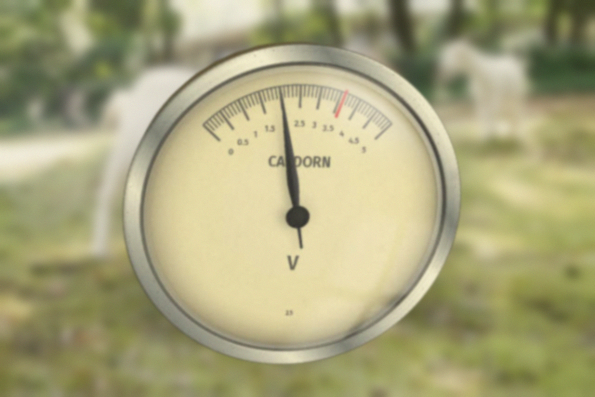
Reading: 2 (V)
